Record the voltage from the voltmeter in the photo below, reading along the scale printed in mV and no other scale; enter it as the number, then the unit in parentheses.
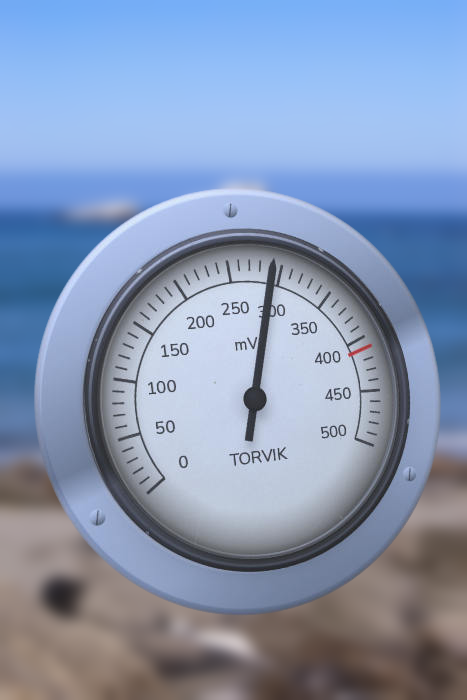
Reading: 290 (mV)
